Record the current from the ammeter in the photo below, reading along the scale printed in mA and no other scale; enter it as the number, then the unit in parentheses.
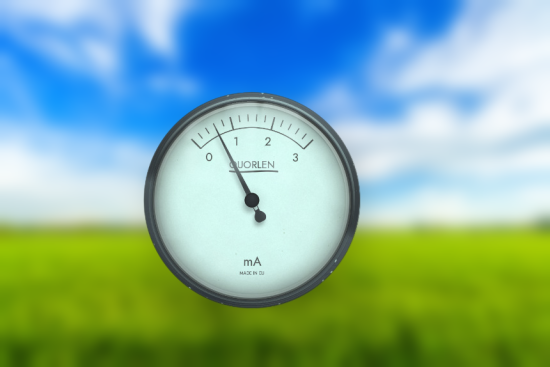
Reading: 0.6 (mA)
